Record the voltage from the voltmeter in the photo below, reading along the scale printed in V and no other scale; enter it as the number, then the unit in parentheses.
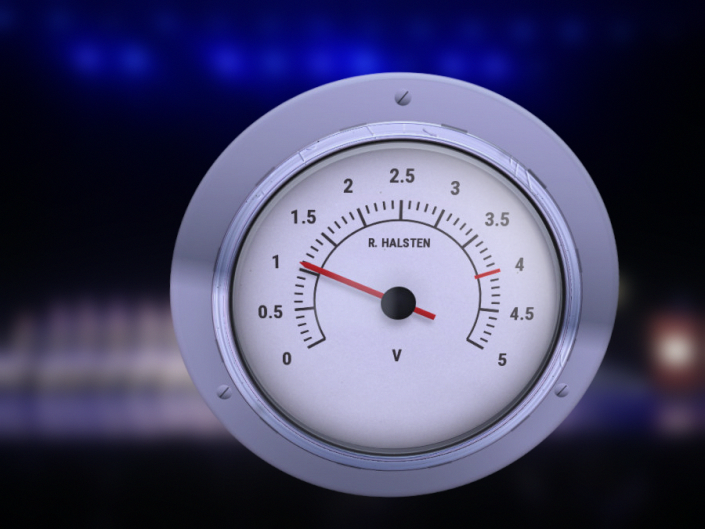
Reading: 1.1 (V)
